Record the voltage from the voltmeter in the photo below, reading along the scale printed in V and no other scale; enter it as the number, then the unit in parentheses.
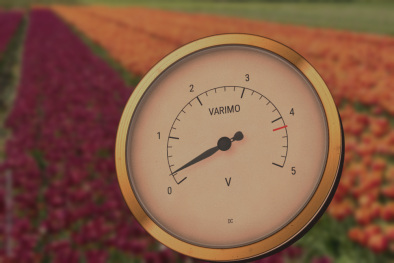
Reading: 0.2 (V)
